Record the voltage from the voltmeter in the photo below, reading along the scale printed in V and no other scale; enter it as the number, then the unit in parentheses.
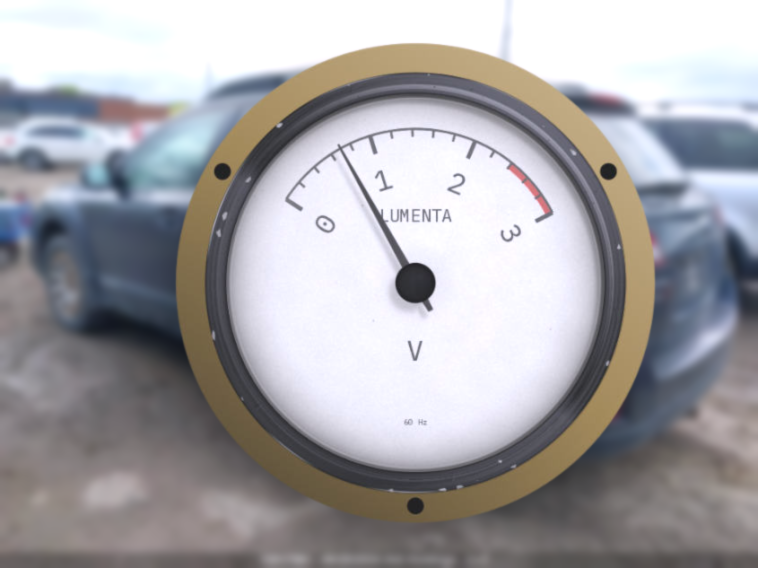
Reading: 0.7 (V)
